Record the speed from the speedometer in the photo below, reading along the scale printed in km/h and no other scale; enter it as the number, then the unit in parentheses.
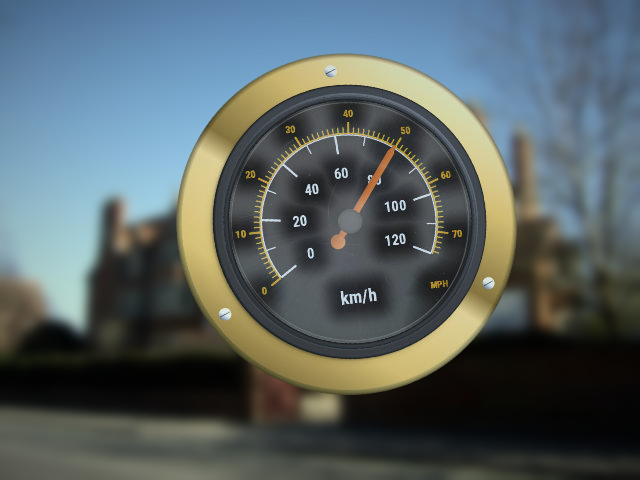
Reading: 80 (km/h)
